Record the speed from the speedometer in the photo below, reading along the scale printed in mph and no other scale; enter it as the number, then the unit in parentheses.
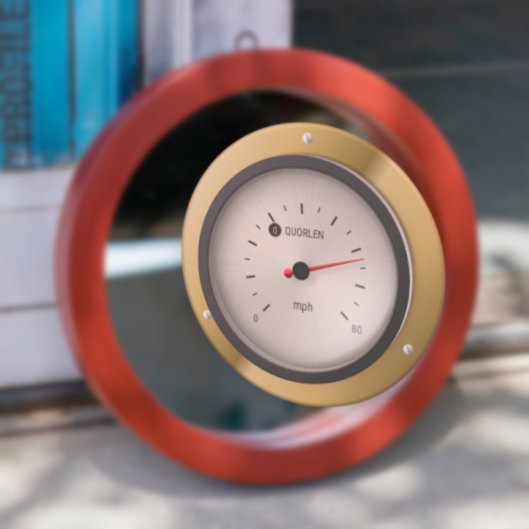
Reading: 62.5 (mph)
